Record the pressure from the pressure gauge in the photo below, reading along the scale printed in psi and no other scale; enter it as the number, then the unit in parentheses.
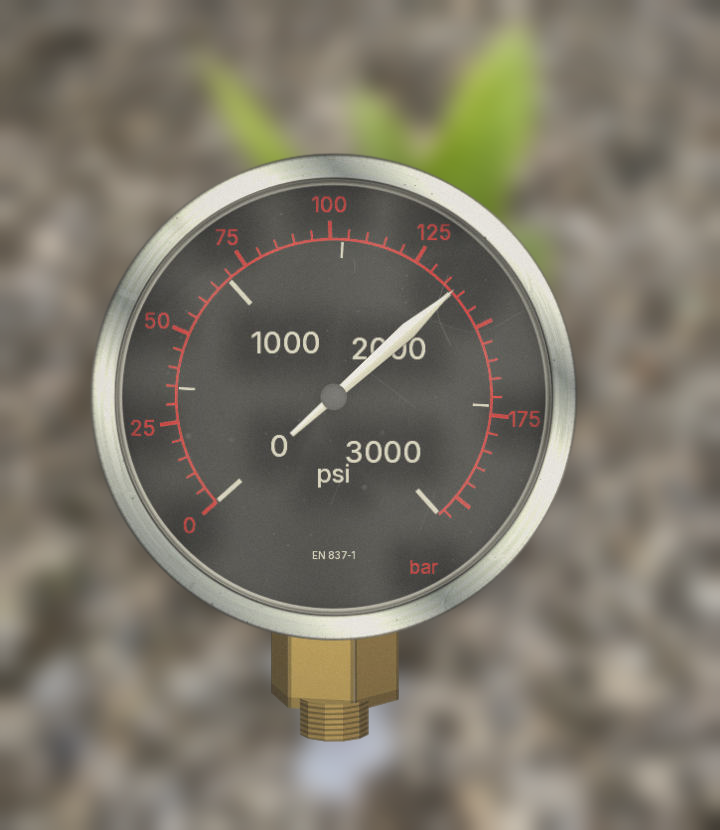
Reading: 2000 (psi)
